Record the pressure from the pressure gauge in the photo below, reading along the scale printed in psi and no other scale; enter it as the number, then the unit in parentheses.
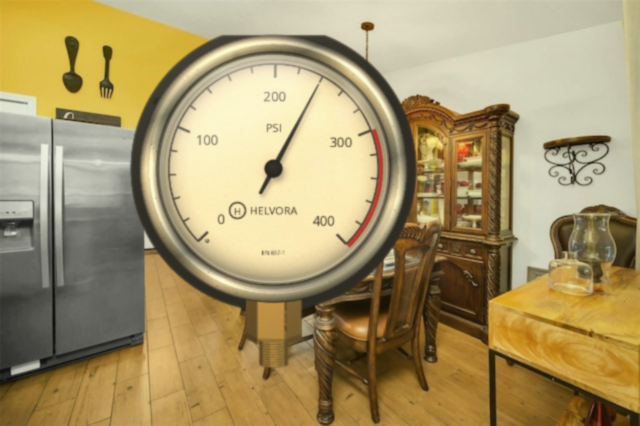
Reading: 240 (psi)
